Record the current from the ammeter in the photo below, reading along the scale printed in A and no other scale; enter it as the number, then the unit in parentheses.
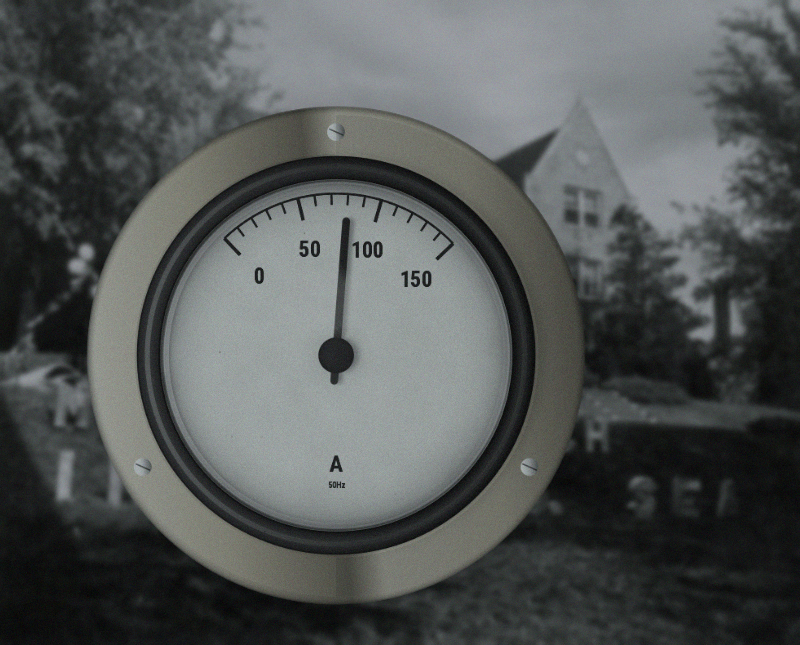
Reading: 80 (A)
